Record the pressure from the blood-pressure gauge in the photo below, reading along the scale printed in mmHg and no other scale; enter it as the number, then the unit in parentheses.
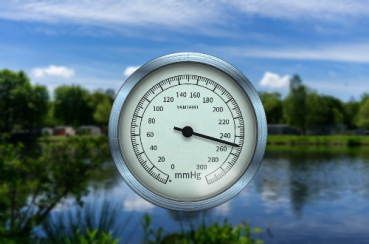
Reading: 250 (mmHg)
